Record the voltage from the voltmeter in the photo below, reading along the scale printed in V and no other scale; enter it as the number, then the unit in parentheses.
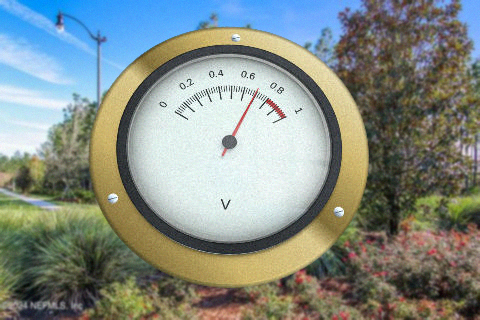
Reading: 0.7 (V)
